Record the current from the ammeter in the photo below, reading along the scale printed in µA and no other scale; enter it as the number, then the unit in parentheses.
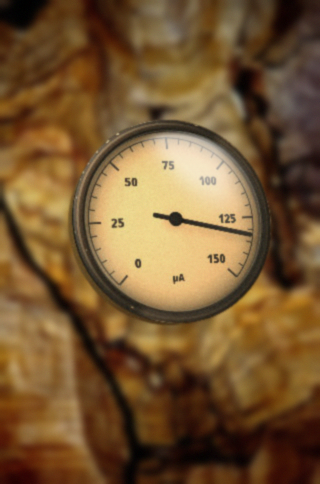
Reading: 132.5 (µA)
